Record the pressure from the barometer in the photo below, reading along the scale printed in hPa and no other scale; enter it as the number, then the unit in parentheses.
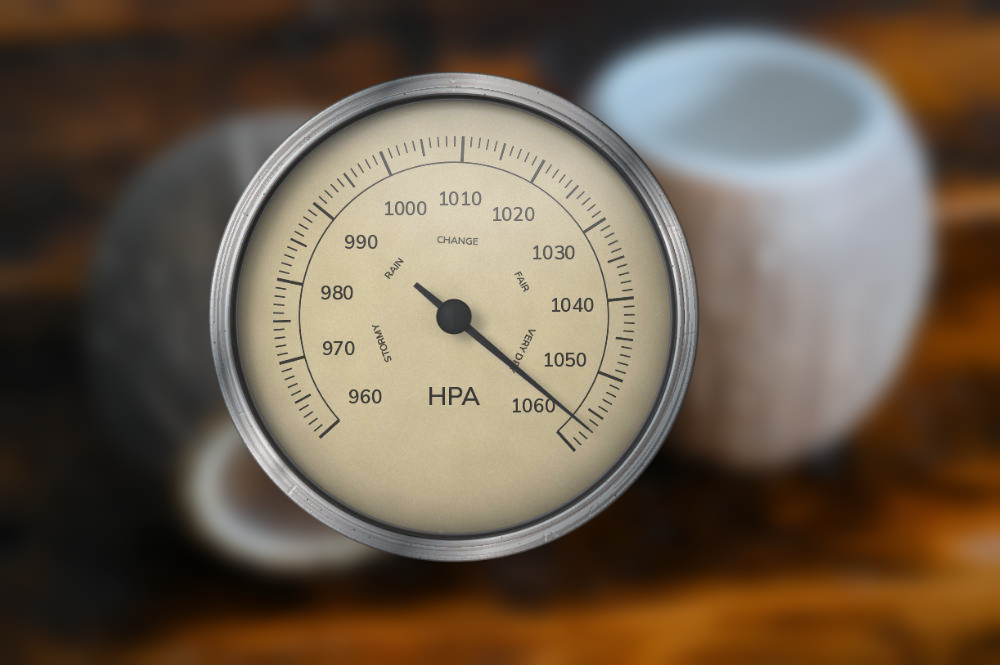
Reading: 1057 (hPa)
